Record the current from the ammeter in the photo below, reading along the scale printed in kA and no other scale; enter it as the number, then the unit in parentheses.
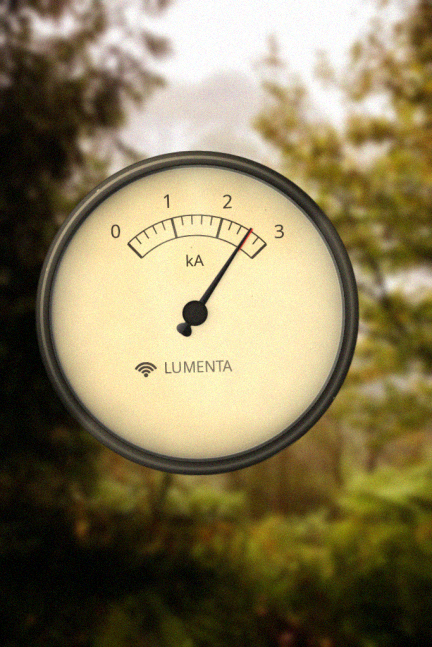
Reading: 2.6 (kA)
